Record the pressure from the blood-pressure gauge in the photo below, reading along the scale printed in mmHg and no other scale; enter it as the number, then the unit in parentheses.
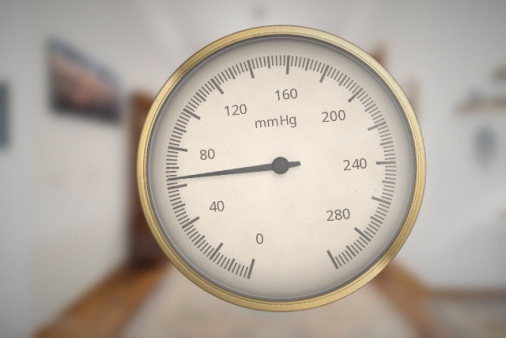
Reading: 64 (mmHg)
